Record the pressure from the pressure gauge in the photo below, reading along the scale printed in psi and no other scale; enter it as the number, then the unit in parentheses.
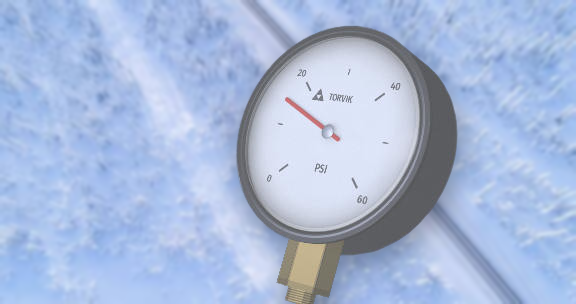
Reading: 15 (psi)
